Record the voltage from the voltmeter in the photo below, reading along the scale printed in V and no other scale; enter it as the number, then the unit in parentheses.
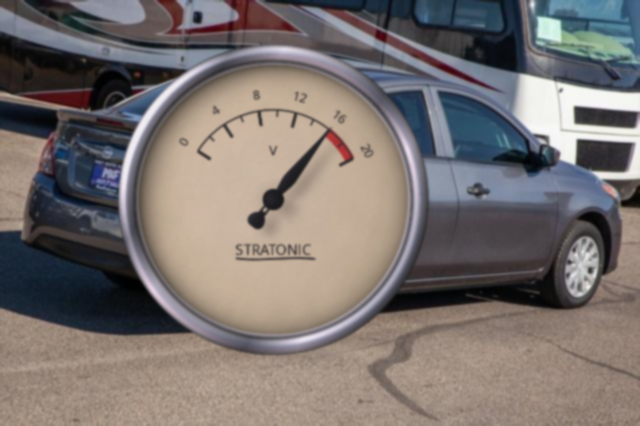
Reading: 16 (V)
